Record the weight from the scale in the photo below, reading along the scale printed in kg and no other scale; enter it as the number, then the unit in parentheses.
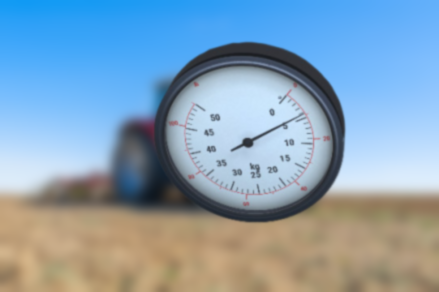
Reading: 4 (kg)
